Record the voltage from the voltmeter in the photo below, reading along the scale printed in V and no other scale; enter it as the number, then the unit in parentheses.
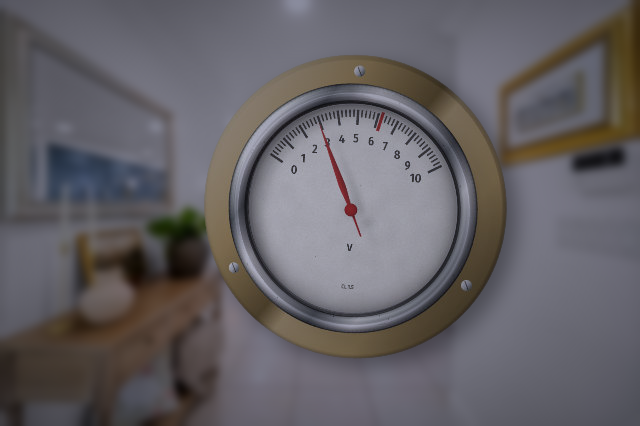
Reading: 3 (V)
